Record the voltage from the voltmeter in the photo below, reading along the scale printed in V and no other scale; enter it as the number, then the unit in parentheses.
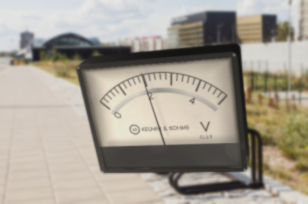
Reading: 2 (V)
